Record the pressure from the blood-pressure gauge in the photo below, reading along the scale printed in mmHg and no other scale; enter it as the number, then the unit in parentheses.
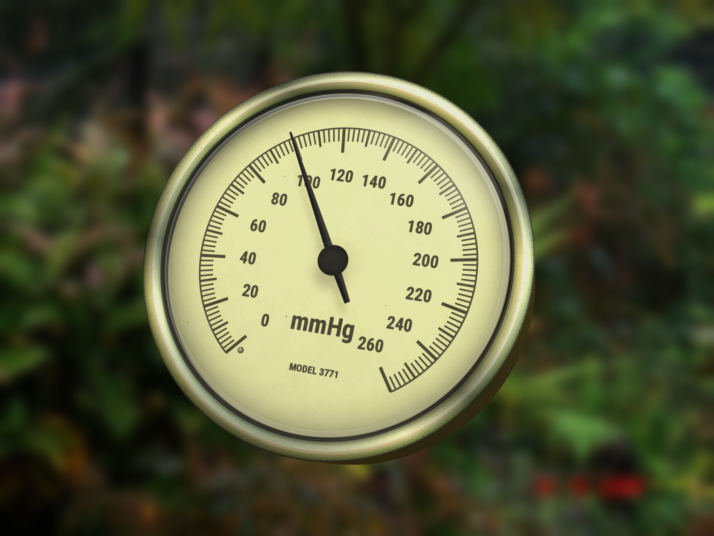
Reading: 100 (mmHg)
